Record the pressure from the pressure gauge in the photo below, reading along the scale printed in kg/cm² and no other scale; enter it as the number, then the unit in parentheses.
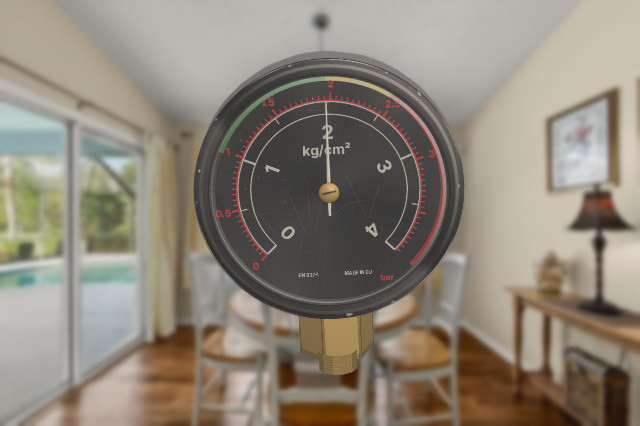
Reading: 2 (kg/cm²)
